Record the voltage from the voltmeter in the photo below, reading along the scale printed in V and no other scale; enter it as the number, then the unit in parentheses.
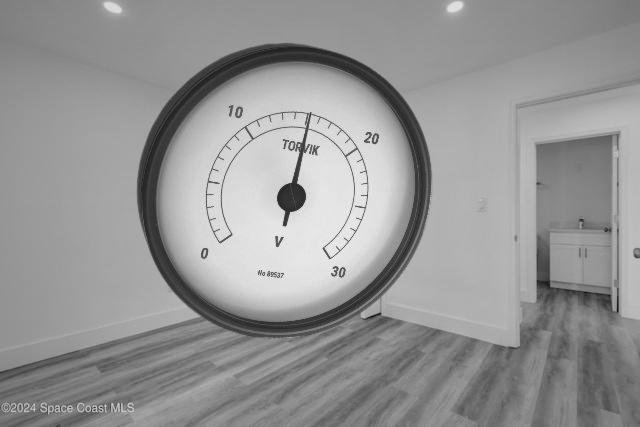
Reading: 15 (V)
